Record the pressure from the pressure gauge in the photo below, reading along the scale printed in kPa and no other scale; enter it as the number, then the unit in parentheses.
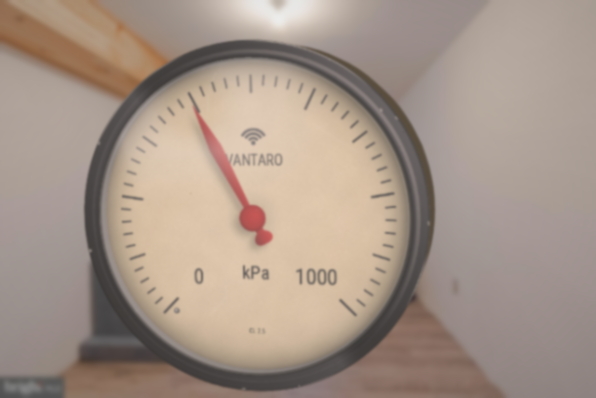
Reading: 400 (kPa)
